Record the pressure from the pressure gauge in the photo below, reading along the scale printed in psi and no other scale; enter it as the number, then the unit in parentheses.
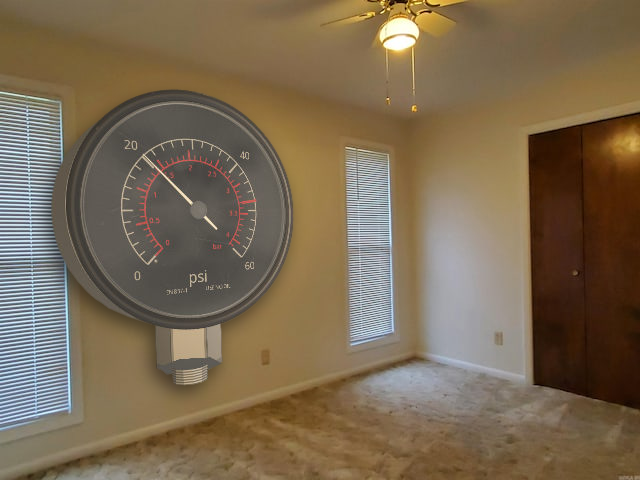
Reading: 20 (psi)
